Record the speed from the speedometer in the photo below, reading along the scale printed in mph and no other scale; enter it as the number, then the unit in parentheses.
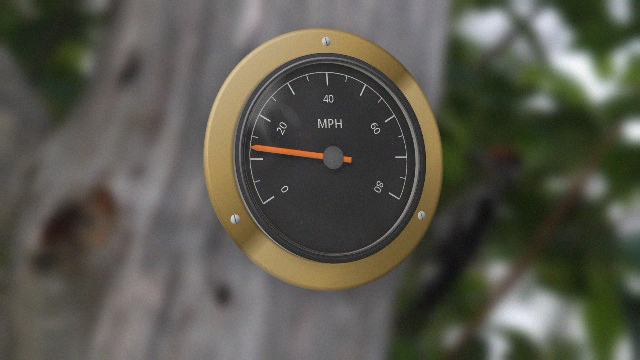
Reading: 12.5 (mph)
